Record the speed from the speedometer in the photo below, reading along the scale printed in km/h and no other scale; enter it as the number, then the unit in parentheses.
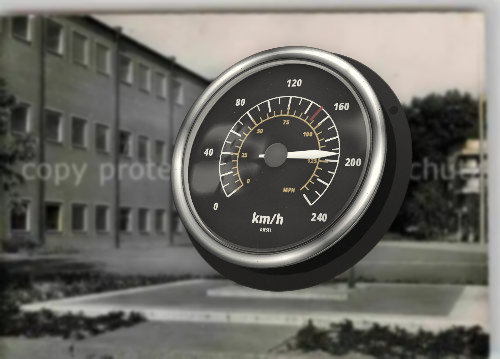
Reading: 195 (km/h)
